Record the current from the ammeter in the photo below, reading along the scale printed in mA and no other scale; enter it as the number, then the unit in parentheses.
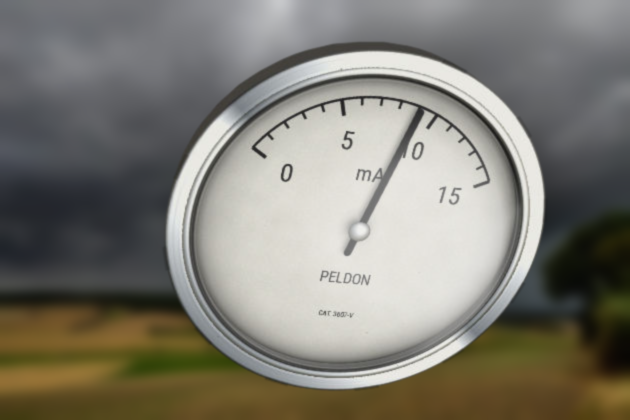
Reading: 9 (mA)
